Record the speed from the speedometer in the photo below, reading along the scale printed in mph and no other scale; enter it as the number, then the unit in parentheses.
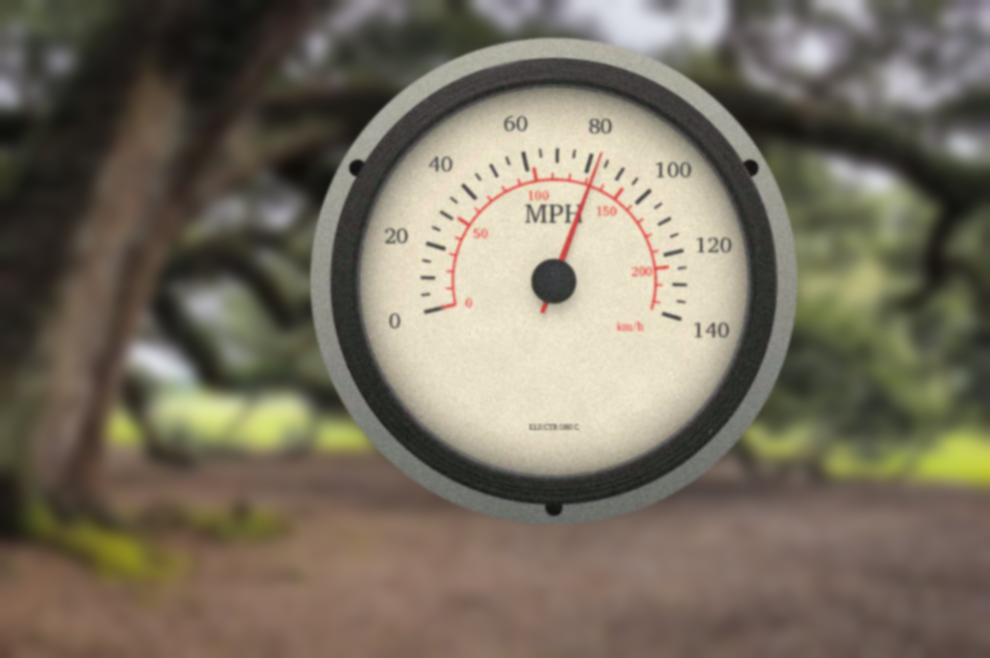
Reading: 82.5 (mph)
